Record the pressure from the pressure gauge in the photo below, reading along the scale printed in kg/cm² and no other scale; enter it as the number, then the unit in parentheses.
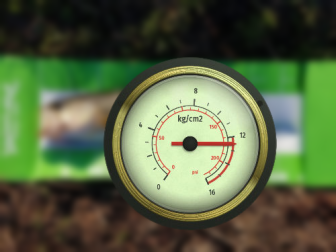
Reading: 12.5 (kg/cm²)
